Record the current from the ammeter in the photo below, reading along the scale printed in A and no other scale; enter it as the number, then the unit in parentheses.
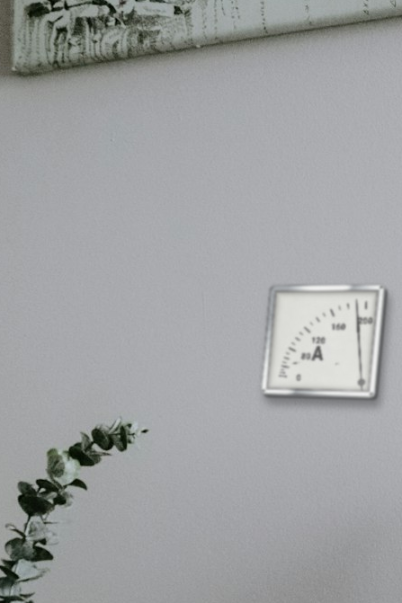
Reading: 190 (A)
